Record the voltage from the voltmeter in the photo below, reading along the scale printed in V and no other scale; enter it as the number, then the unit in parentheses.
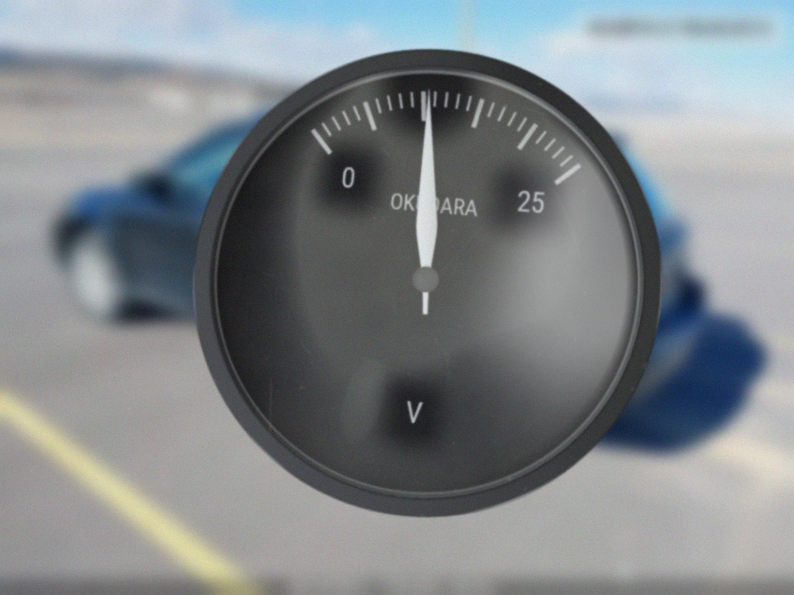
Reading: 10.5 (V)
